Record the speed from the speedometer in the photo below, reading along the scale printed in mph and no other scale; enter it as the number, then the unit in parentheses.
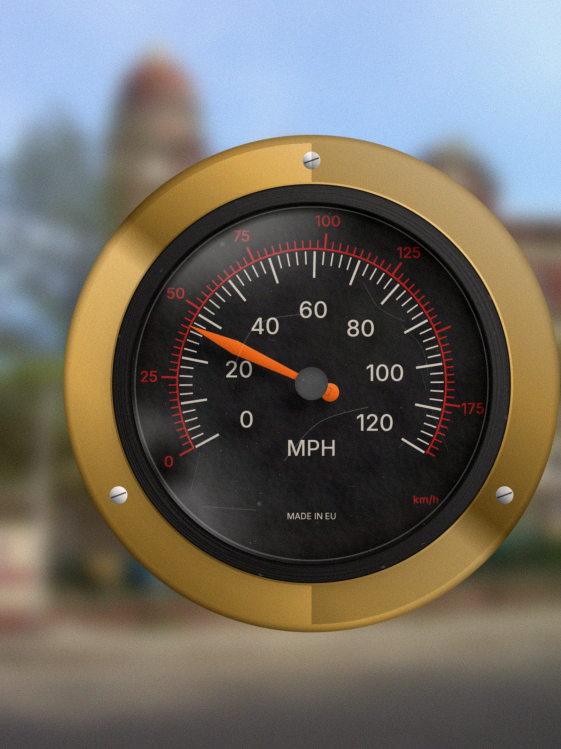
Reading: 27 (mph)
